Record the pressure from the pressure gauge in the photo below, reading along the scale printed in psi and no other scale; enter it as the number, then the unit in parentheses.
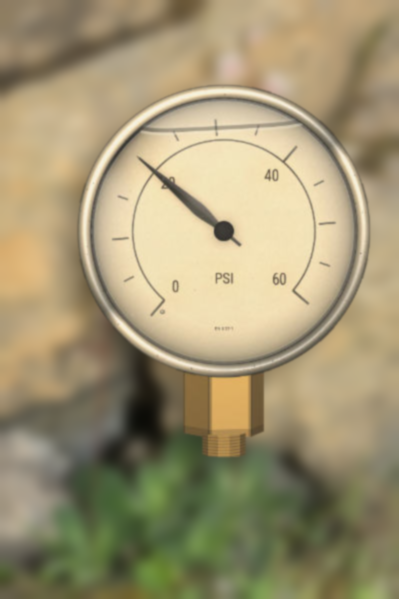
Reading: 20 (psi)
